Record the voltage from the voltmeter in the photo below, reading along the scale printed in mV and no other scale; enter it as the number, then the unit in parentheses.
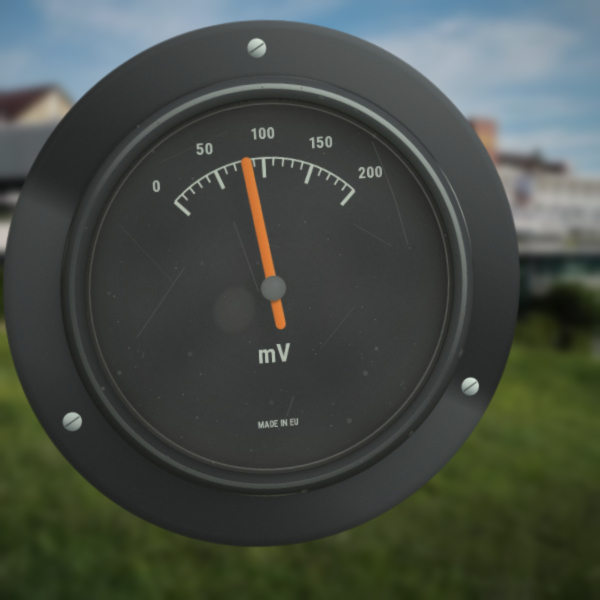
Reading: 80 (mV)
